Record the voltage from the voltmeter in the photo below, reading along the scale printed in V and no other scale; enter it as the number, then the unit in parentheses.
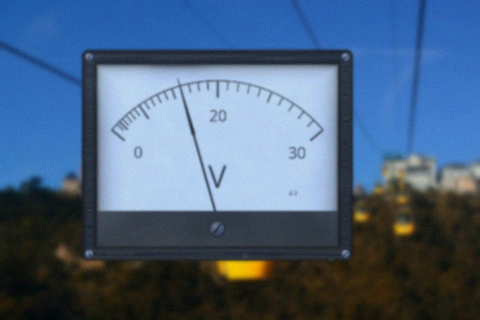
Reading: 16 (V)
